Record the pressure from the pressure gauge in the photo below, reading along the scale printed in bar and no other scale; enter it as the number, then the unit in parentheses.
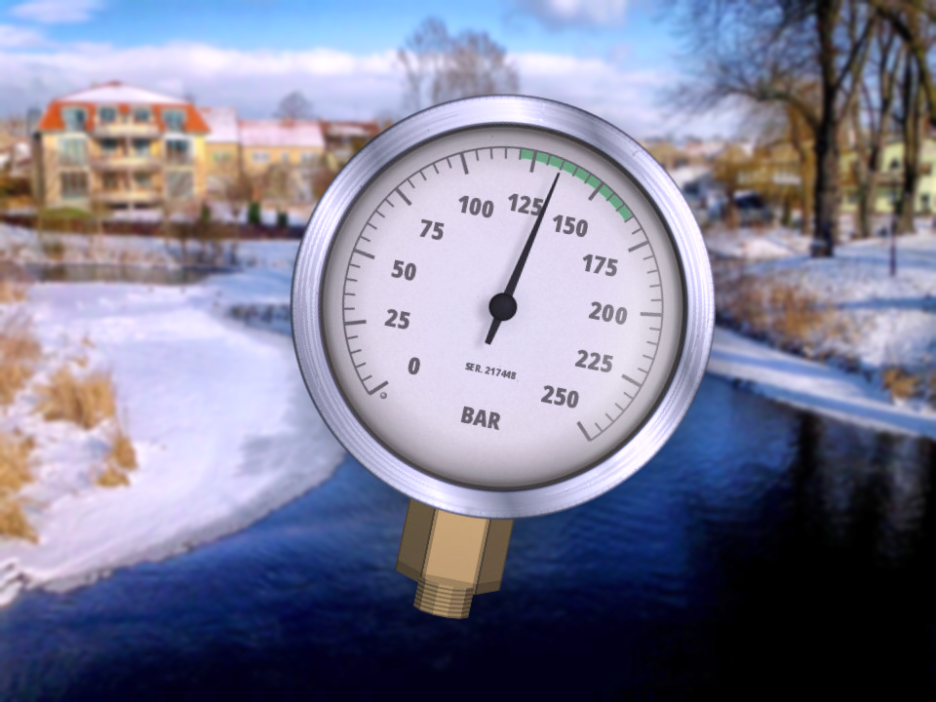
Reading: 135 (bar)
